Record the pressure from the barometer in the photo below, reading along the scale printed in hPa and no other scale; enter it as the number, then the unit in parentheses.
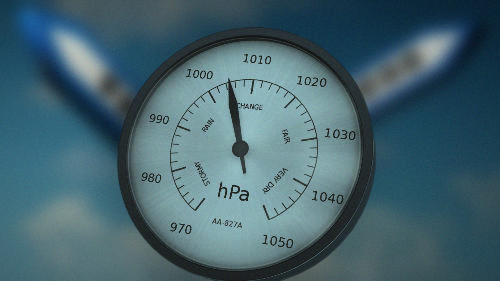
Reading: 1005 (hPa)
